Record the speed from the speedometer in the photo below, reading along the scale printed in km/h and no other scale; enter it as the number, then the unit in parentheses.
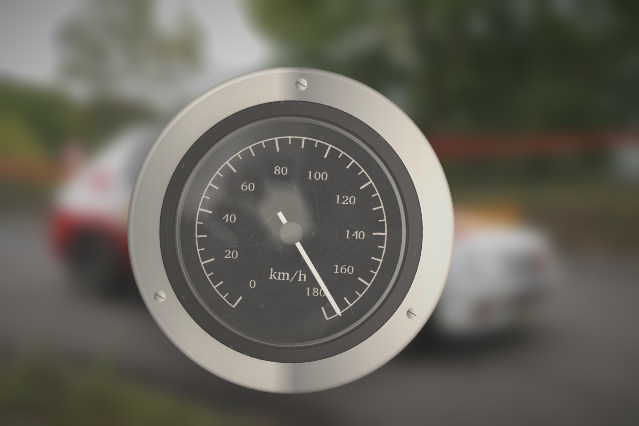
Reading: 175 (km/h)
